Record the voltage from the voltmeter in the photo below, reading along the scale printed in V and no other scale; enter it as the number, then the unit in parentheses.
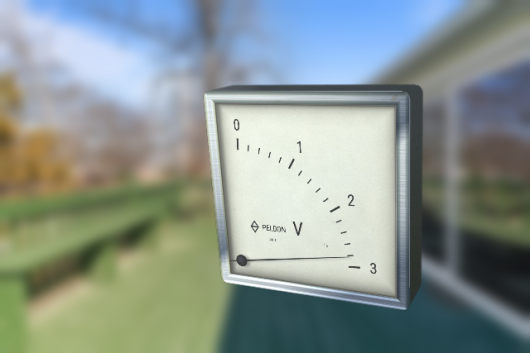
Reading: 2.8 (V)
